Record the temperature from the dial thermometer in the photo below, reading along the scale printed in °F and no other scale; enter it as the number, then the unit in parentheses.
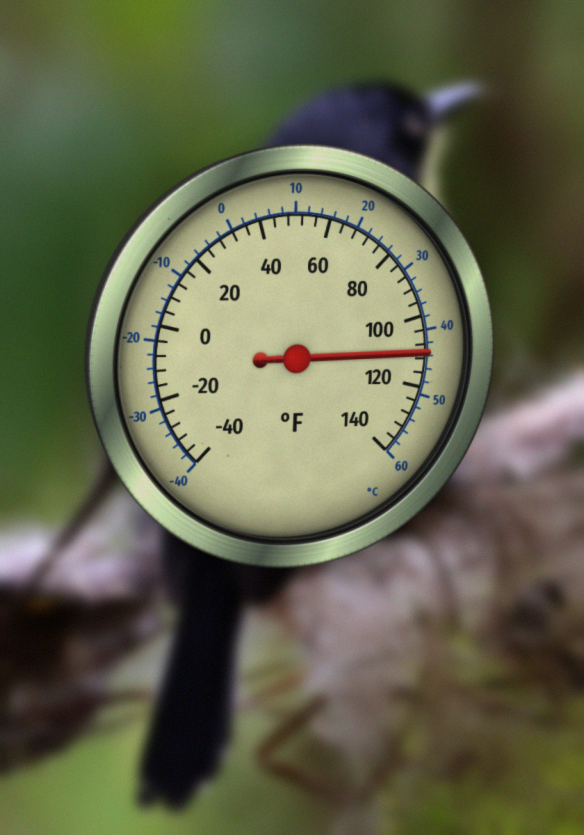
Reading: 110 (°F)
